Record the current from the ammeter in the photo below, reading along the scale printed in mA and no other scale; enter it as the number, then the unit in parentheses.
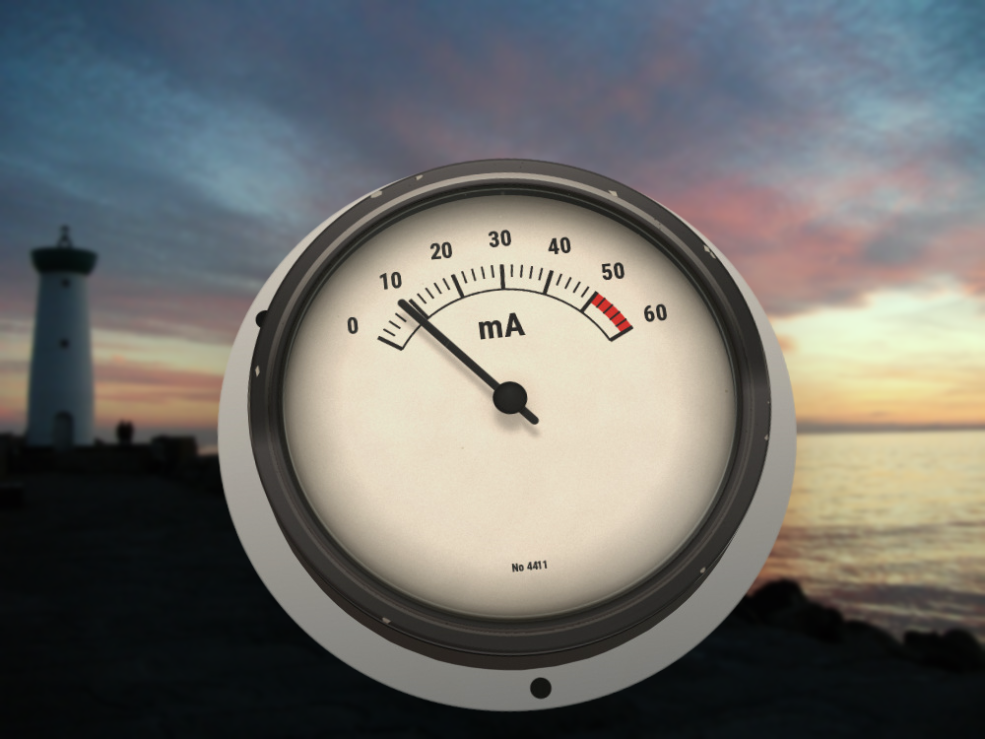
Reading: 8 (mA)
